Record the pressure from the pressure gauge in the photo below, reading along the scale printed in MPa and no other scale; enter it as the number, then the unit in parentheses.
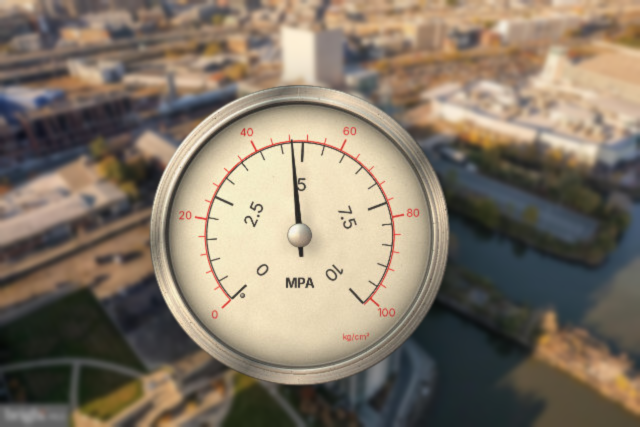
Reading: 4.75 (MPa)
